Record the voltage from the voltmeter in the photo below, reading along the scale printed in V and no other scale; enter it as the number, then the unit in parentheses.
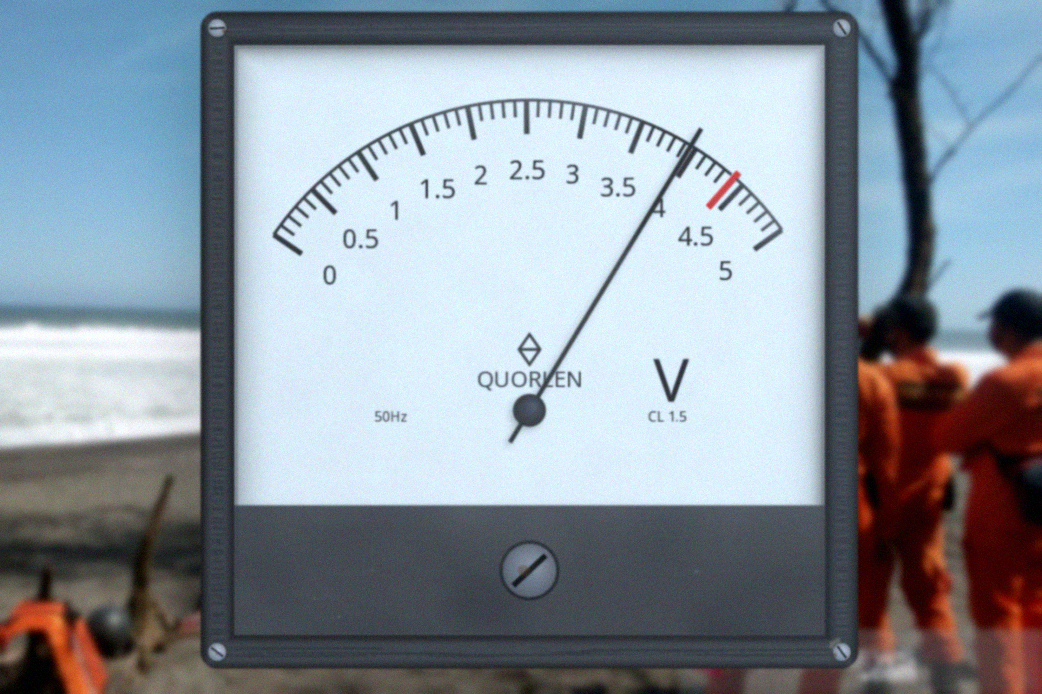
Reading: 3.95 (V)
